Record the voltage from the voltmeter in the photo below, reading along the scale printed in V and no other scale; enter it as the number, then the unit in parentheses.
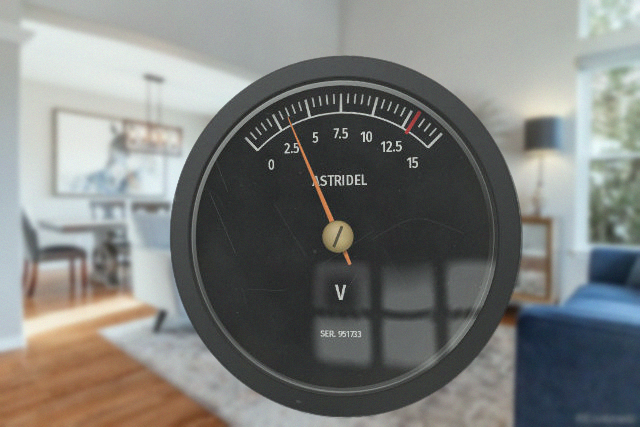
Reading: 3.5 (V)
